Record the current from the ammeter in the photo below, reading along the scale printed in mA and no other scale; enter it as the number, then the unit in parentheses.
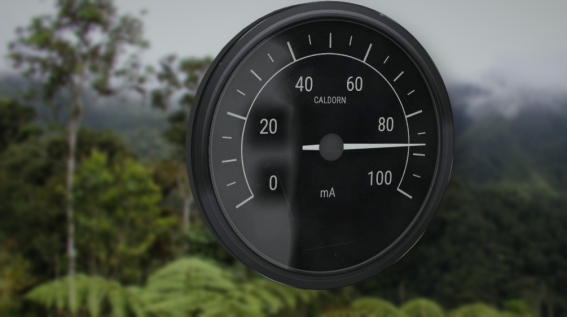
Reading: 87.5 (mA)
